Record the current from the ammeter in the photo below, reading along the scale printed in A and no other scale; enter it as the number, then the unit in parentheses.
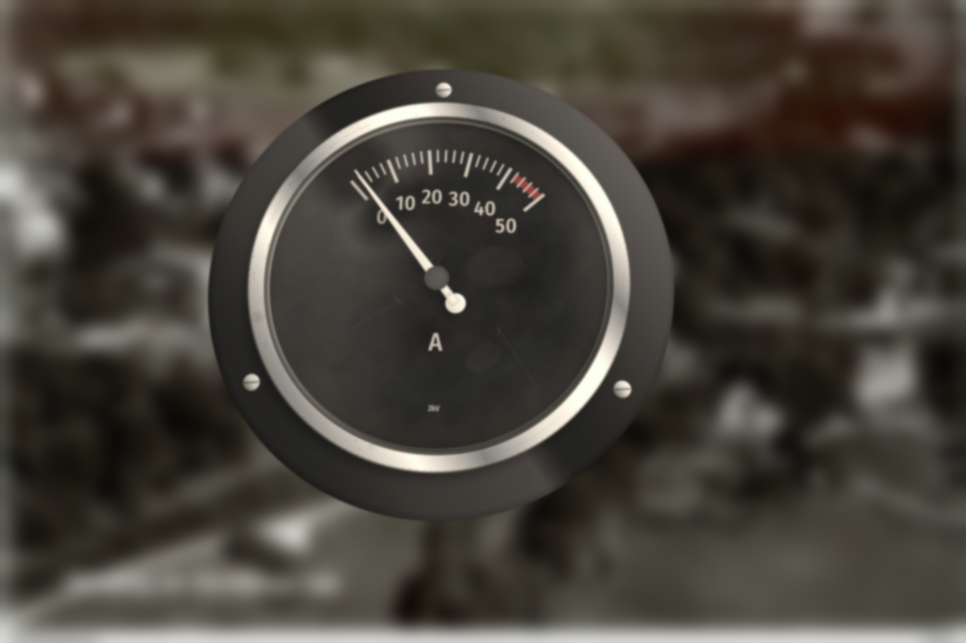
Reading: 2 (A)
